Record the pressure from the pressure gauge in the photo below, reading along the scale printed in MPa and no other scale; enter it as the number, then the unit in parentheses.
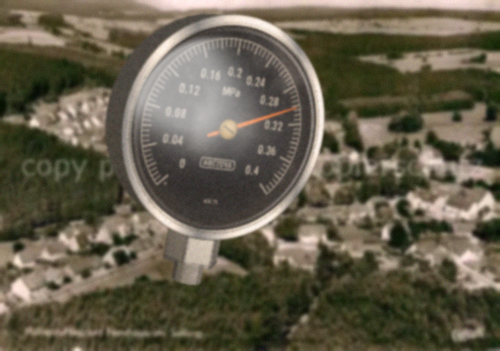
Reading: 0.3 (MPa)
